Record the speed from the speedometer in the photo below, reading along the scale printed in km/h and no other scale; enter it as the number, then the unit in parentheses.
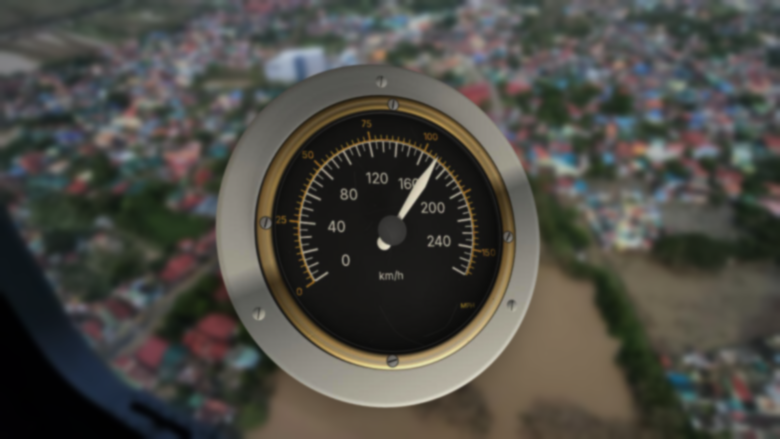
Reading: 170 (km/h)
